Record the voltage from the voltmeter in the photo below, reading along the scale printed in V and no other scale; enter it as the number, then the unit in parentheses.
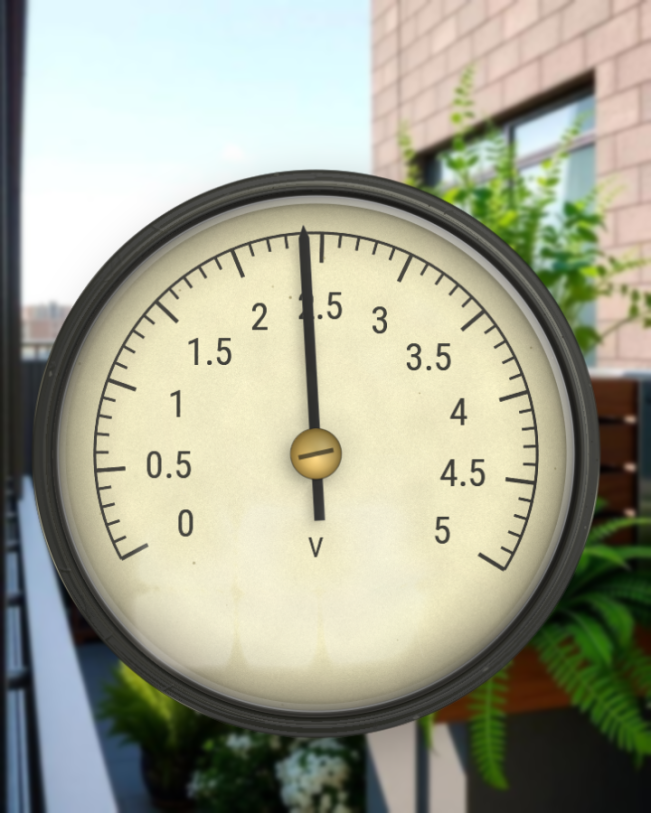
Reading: 2.4 (V)
